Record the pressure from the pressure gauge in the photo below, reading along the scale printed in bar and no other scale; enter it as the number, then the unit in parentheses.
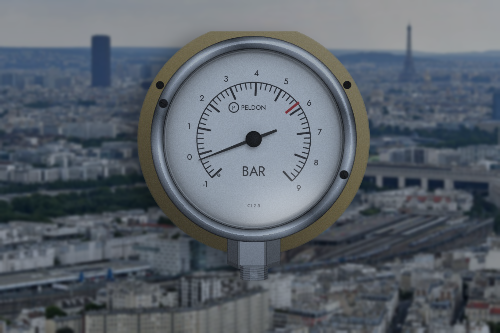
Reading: -0.2 (bar)
